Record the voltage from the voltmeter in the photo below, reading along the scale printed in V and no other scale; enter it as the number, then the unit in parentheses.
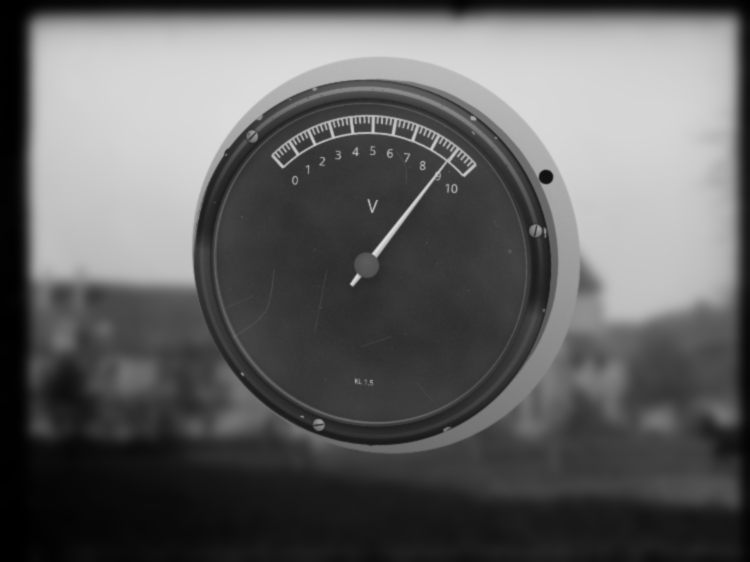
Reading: 9 (V)
